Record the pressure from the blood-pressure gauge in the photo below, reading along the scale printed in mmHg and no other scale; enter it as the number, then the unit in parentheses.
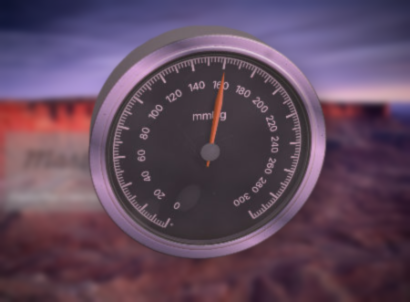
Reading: 160 (mmHg)
